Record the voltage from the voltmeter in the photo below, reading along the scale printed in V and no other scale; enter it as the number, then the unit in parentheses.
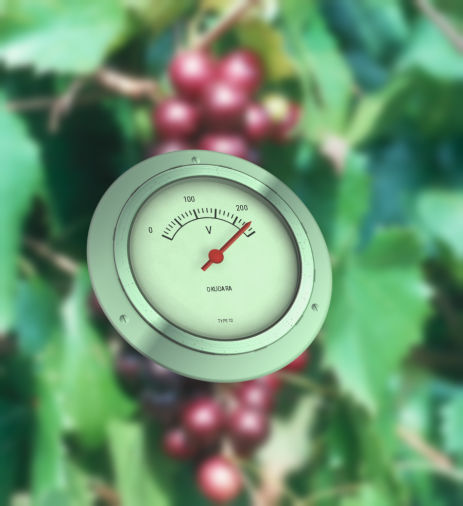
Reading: 230 (V)
